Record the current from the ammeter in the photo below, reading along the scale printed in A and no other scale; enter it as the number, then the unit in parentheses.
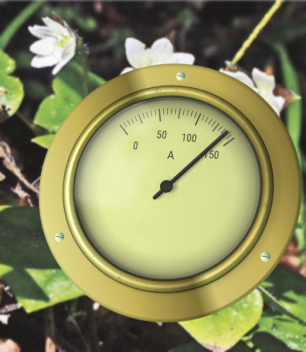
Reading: 140 (A)
